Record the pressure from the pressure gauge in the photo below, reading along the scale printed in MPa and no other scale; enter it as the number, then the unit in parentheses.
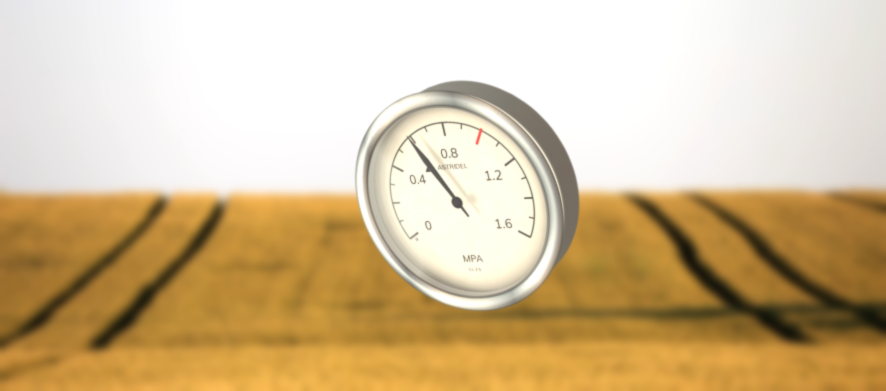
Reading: 0.6 (MPa)
